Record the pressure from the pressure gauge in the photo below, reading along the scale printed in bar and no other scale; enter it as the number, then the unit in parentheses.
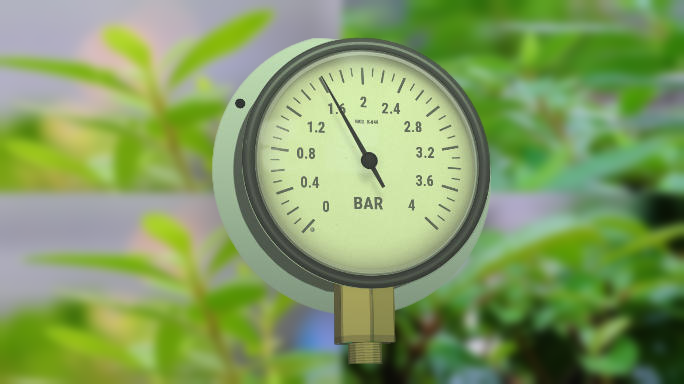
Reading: 1.6 (bar)
